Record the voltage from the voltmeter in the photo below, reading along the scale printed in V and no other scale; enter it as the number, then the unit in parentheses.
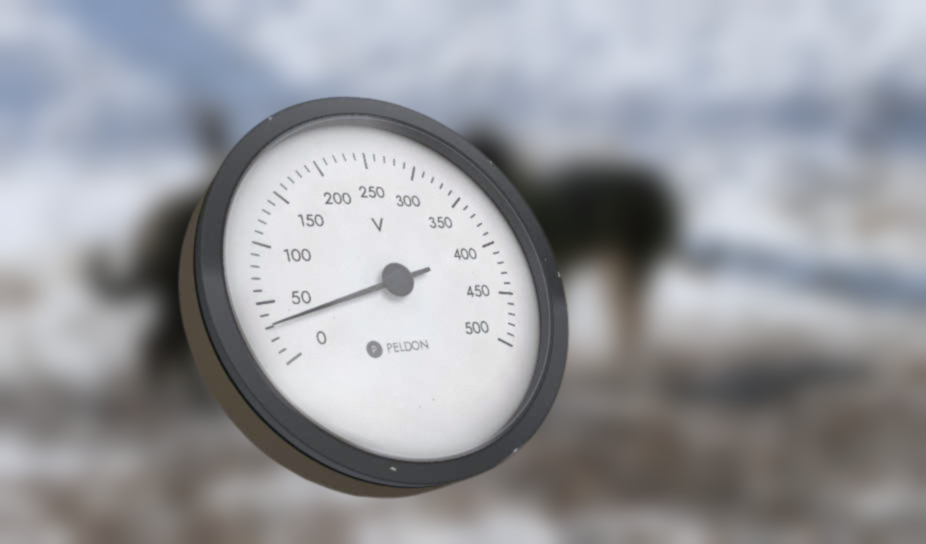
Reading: 30 (V)
